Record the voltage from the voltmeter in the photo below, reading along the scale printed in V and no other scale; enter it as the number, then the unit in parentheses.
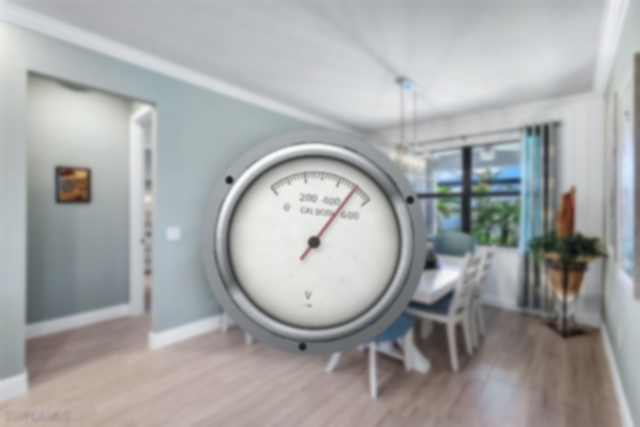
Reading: 500 (V)
